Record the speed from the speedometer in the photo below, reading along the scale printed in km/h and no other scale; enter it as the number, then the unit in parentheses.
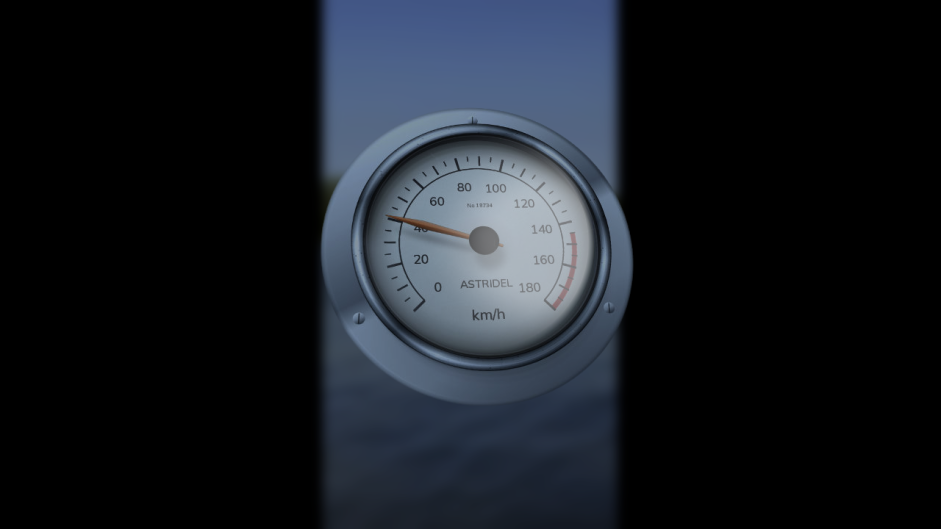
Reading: 40 (km/h)
